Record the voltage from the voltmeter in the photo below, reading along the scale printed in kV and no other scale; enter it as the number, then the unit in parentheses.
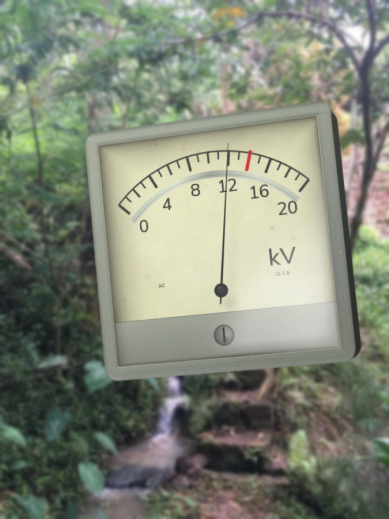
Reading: 12 (kV)
